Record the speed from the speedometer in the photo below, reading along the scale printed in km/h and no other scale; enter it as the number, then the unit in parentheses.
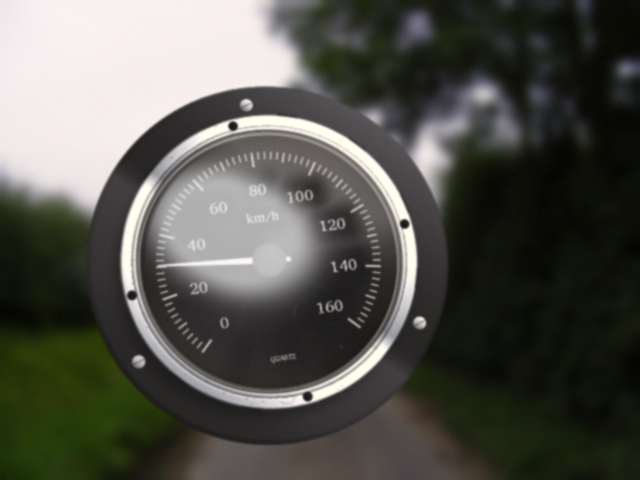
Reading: 30 (km/h)
